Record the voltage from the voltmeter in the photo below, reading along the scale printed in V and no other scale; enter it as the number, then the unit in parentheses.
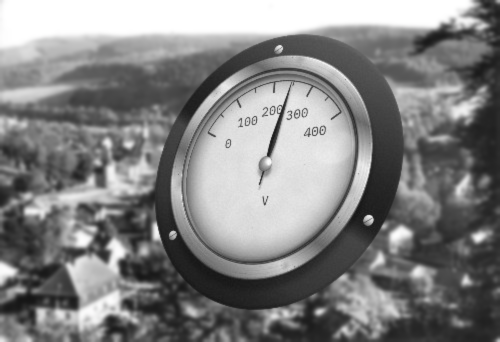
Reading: 250 (V)
